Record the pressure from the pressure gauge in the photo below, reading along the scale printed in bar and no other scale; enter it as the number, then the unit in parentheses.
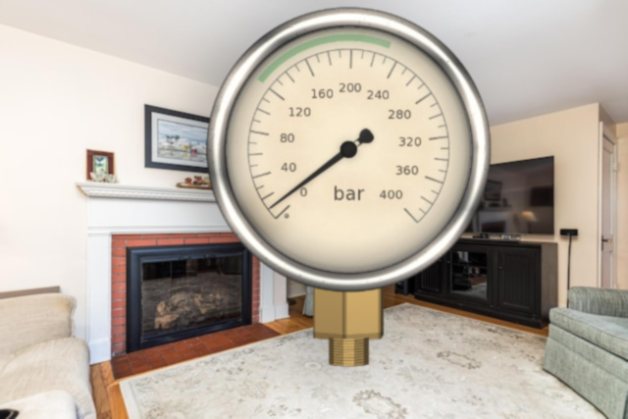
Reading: 10 (bar)
